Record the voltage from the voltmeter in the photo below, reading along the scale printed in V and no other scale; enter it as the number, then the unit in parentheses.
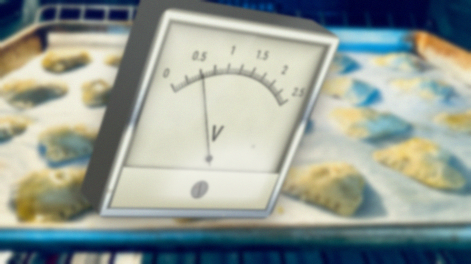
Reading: 0.5 (V)
